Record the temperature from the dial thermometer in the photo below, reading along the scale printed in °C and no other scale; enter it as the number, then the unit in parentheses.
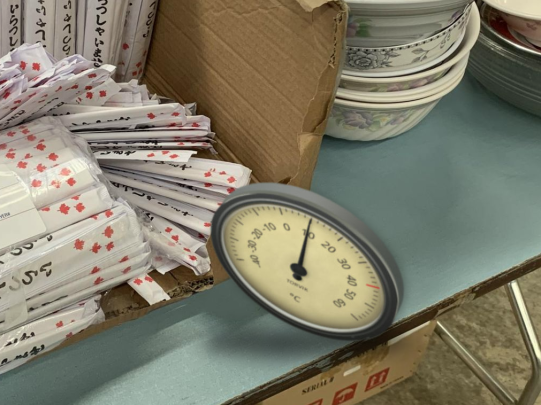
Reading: 10 (°C)
